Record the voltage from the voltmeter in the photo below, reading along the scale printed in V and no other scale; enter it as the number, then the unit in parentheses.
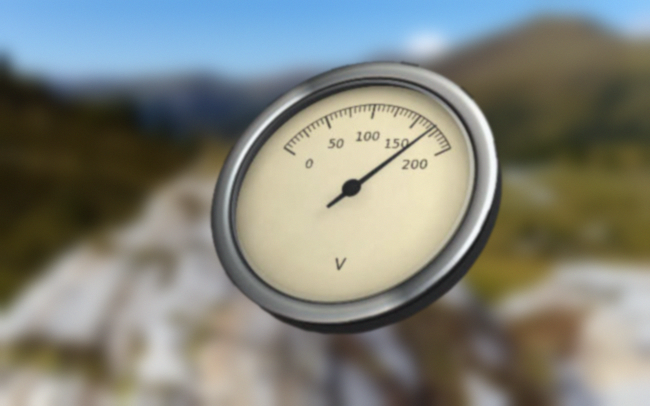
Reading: 175 (V)
